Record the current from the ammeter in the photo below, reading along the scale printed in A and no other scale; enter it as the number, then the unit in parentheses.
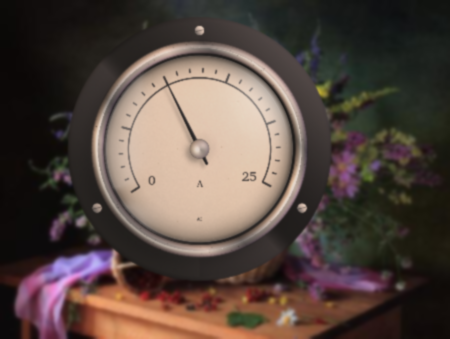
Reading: 10 (A)
